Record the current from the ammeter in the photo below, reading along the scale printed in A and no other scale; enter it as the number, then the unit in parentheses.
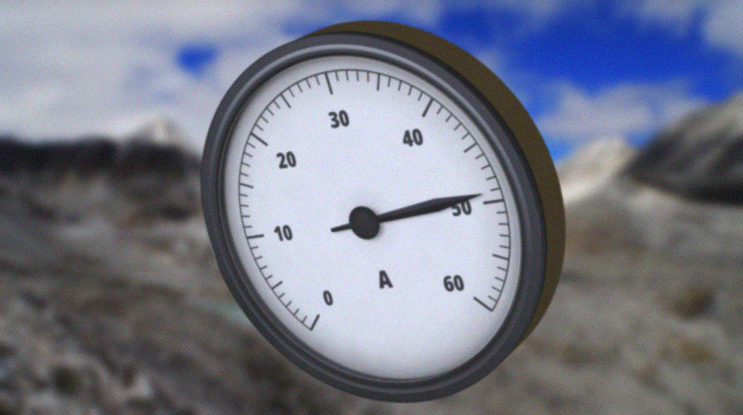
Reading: 49 (A)
